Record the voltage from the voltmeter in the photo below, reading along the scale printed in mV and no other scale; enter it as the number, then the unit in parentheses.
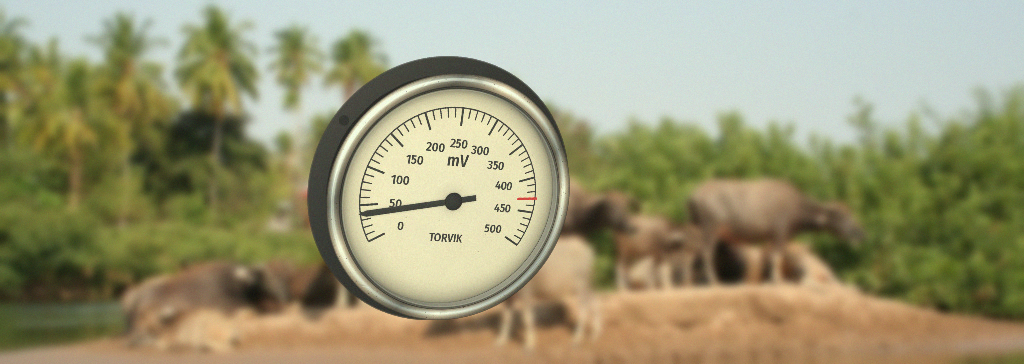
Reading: 40 (mV)
